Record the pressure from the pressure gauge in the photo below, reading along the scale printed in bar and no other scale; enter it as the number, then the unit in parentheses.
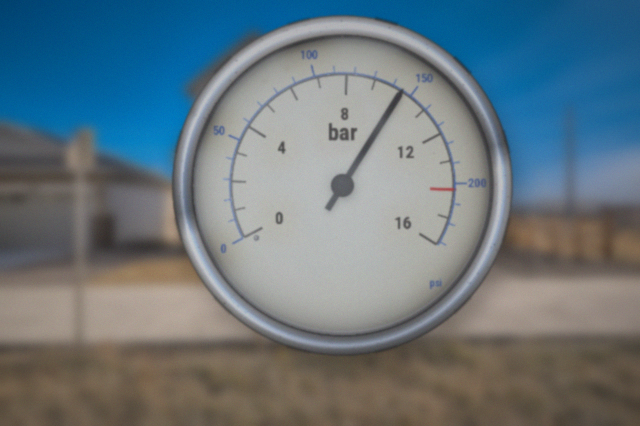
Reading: 10 (bar)
